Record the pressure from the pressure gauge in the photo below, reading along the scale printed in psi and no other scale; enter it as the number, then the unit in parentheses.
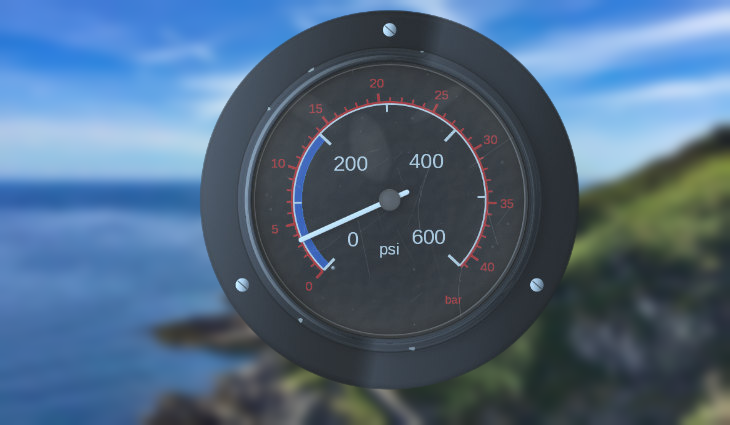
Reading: 50 (psi)
